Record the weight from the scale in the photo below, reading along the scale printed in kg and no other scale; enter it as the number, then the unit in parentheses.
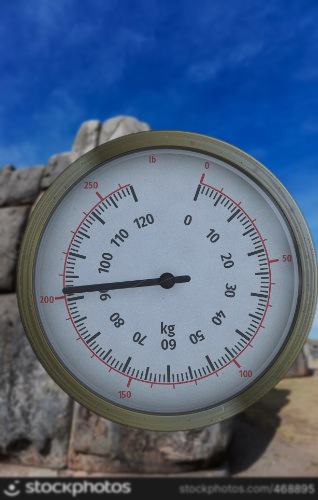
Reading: 92 (kg)
